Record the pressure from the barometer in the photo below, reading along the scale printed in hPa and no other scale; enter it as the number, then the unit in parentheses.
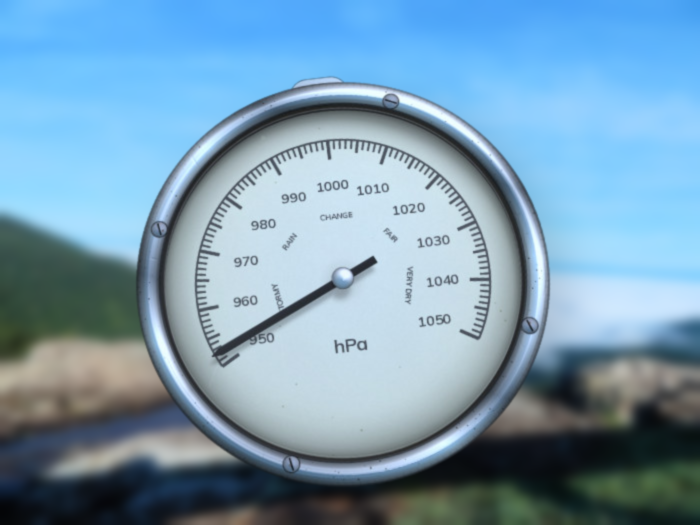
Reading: 952 (hPa)
